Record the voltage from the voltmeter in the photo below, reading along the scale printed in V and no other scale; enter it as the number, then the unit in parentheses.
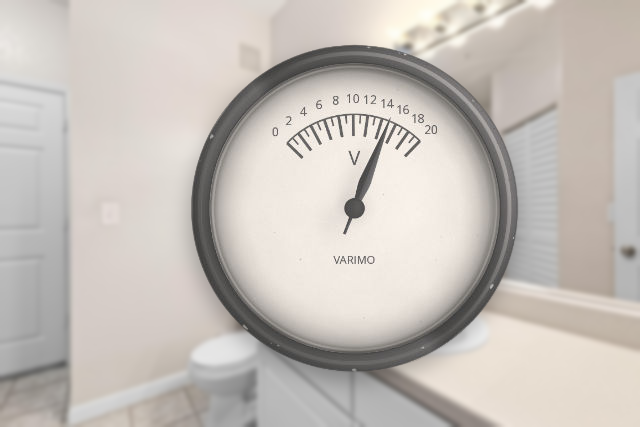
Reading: 15 (V)
